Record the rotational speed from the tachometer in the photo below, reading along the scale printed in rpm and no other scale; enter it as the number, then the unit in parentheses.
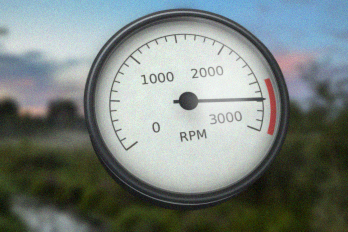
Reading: 2700 (rpm)
